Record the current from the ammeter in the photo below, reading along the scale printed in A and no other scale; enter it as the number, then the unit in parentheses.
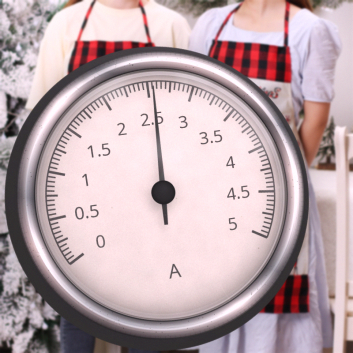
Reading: 2.55 (A)
